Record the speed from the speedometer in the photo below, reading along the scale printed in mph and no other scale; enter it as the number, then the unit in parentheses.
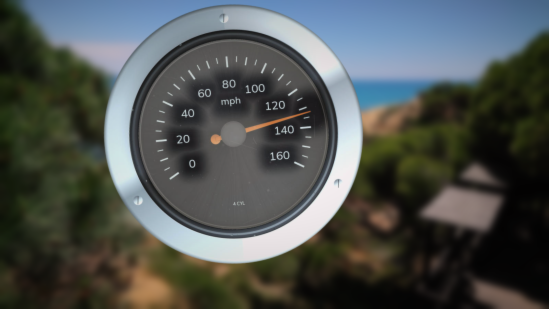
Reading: 132.5 (mph)
